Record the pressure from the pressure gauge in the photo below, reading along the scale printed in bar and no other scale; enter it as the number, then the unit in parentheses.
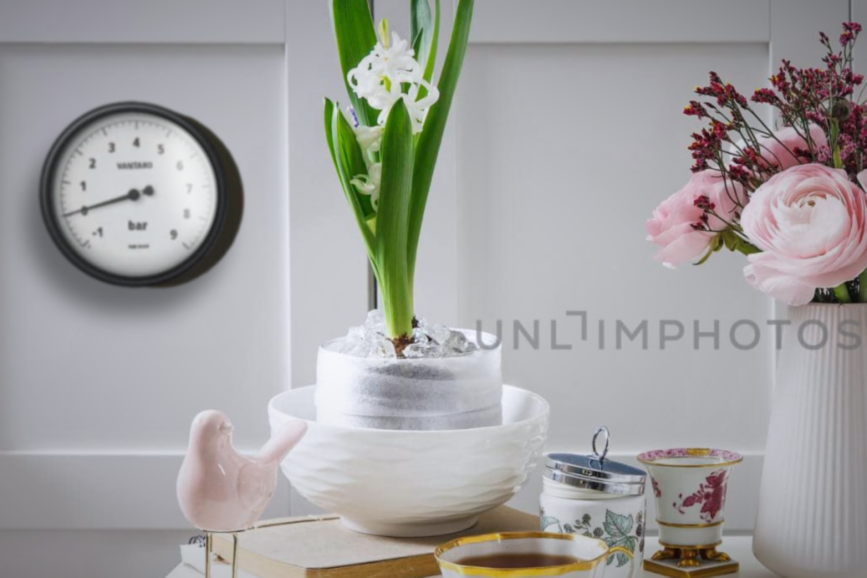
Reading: 0 (bar)
